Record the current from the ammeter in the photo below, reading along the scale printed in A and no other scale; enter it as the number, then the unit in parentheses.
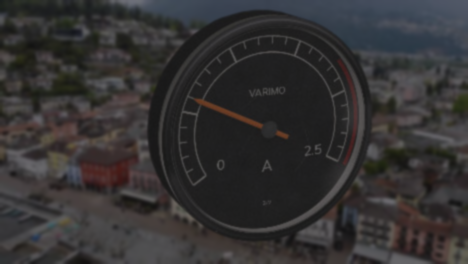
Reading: 0.6 (A)
